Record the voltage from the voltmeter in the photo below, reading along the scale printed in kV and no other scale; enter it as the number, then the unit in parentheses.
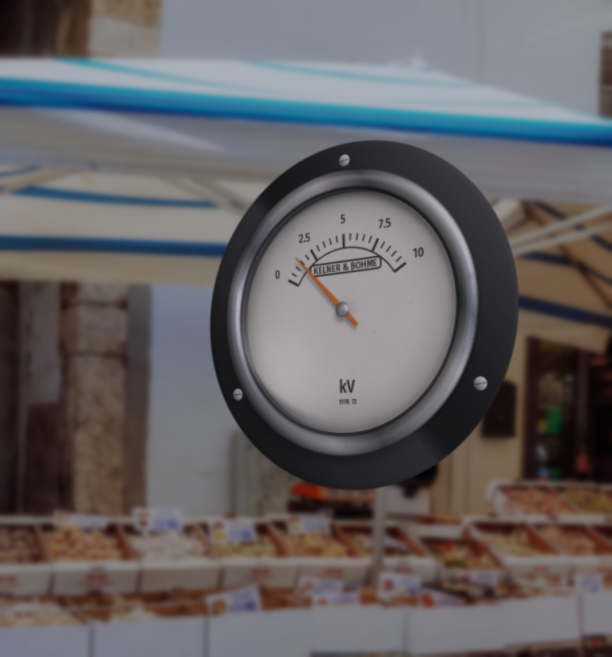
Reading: 1.5 (kV)
